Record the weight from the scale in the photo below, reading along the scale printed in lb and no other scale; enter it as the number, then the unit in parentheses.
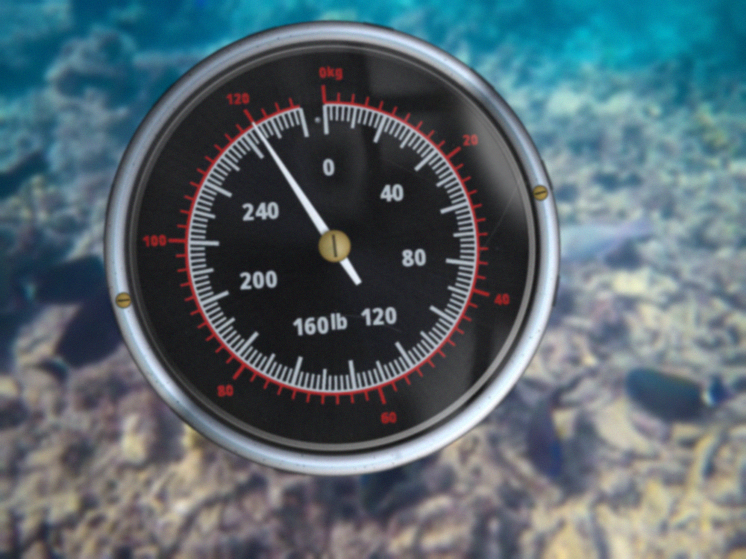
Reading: 264 (lb)
